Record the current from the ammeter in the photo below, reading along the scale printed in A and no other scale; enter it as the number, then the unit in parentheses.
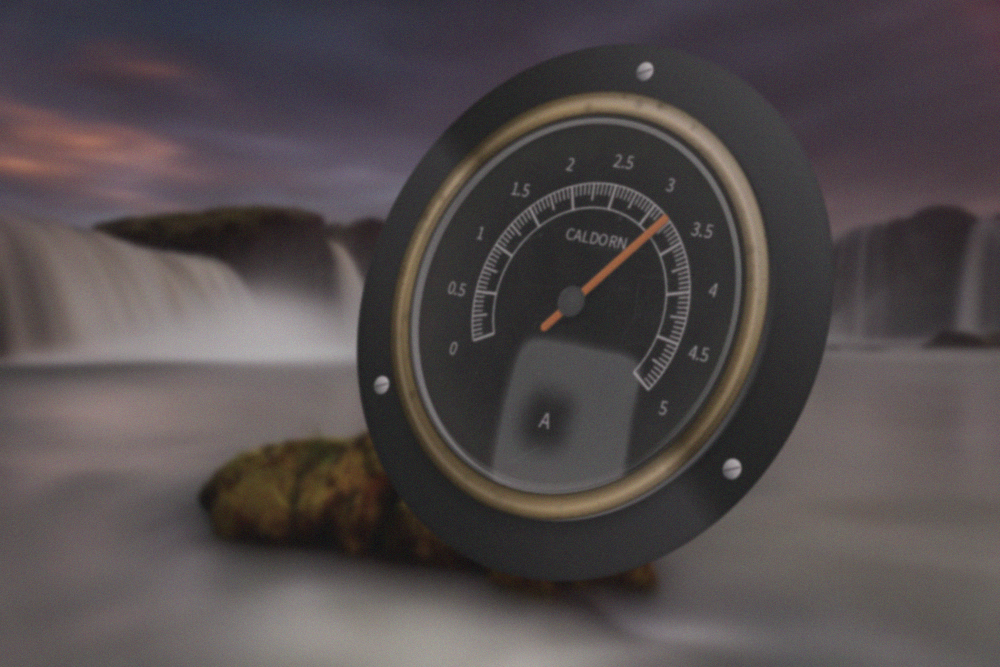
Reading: 3.25 (A)
